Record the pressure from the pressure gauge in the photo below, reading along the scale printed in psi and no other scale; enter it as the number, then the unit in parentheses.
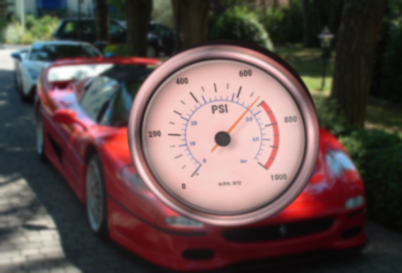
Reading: 675 (psi)
